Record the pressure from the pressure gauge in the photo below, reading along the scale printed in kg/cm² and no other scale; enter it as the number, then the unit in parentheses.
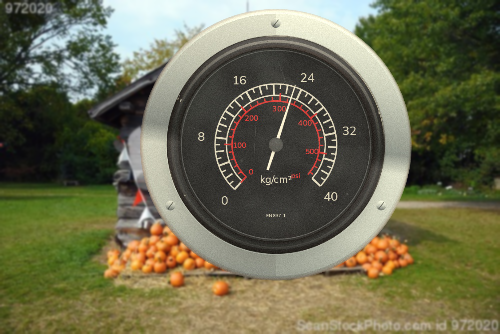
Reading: 23 (kg/cm²)
